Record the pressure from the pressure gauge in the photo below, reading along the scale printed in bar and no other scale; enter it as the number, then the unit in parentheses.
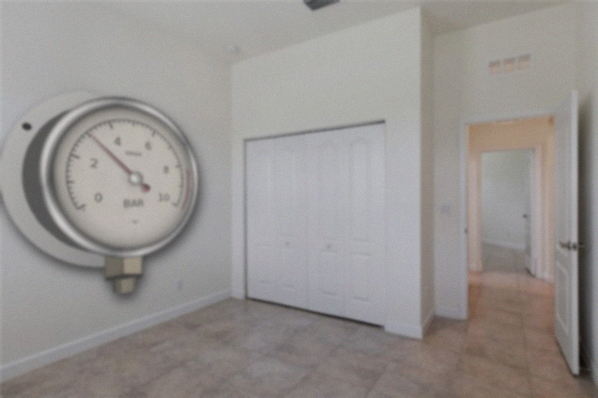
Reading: 3 (bar)
